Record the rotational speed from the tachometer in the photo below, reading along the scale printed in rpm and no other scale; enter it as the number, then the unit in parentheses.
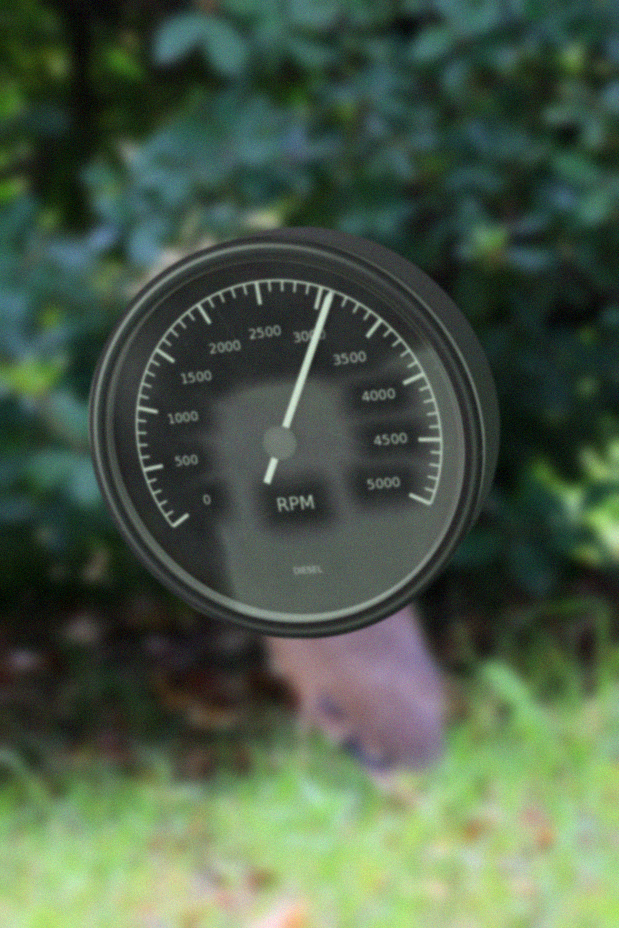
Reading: 3100 (rpm)
